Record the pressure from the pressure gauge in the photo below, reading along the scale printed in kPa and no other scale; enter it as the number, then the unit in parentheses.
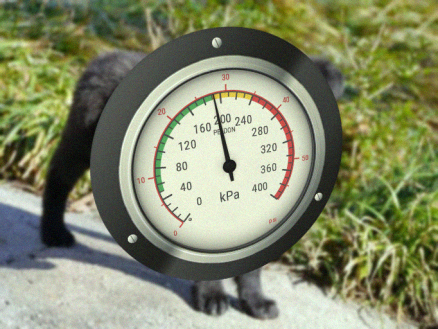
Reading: 190 (kPa)
